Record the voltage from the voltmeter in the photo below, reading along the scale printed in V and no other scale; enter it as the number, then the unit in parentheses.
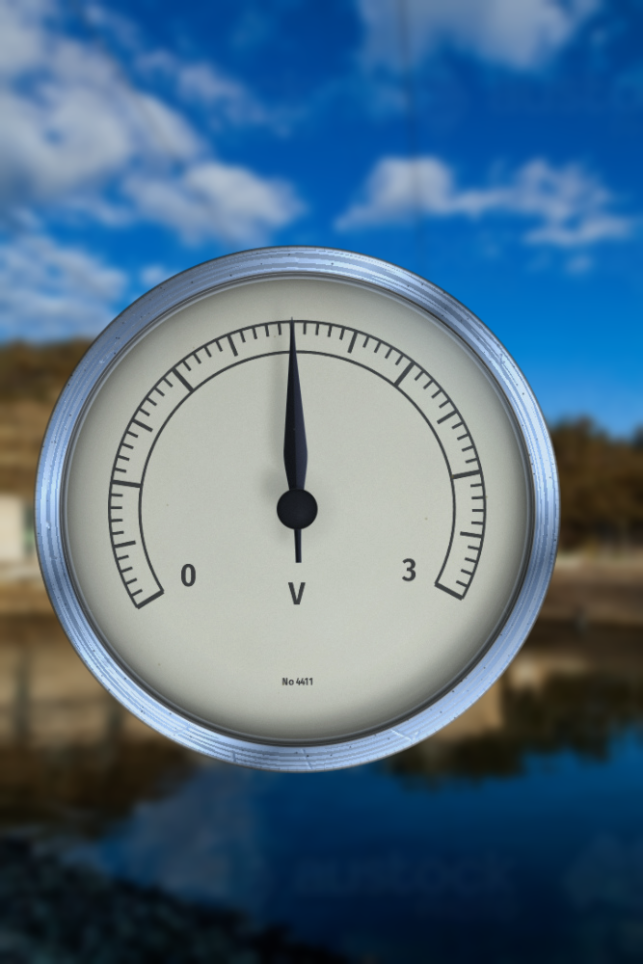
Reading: 1.5 (V)
